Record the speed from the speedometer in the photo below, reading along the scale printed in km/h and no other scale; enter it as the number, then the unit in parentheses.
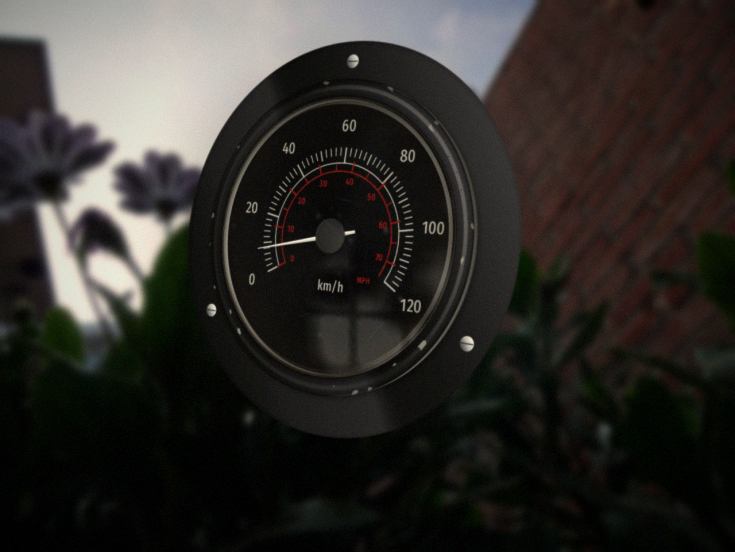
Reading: 8 (km/h)
